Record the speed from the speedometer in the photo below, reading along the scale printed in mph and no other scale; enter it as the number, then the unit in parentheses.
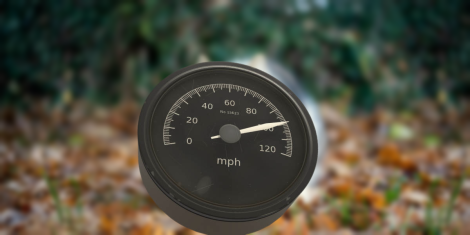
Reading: 100 (mph)
